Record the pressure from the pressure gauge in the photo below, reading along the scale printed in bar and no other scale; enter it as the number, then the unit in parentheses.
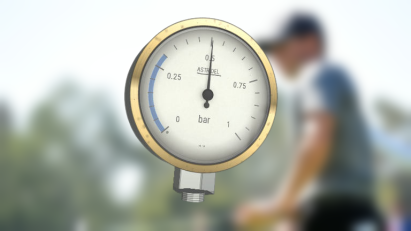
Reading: 0.5 (bar)
